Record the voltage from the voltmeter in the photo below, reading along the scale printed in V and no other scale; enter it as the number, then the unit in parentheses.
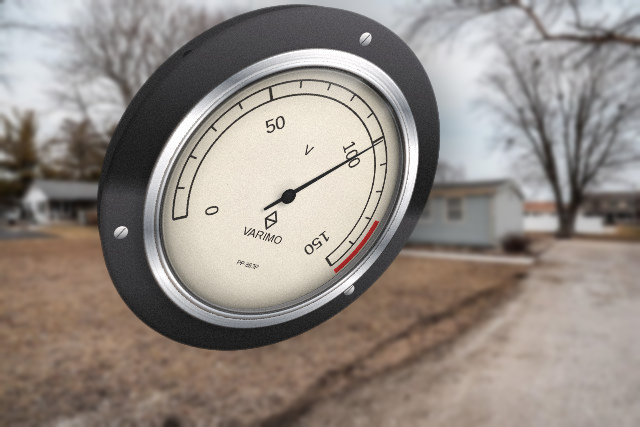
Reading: 100 (V)
